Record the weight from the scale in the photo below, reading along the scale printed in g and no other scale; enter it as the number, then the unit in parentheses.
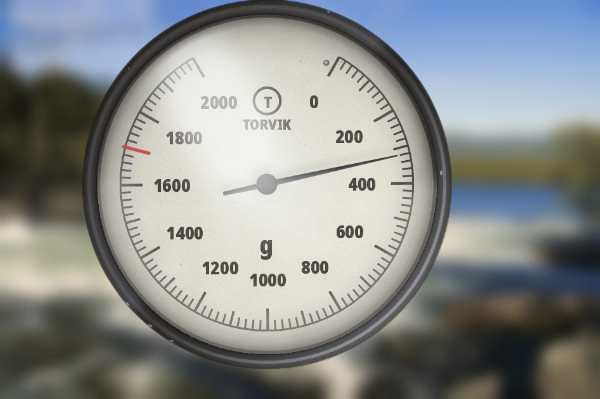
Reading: 320 (g)
